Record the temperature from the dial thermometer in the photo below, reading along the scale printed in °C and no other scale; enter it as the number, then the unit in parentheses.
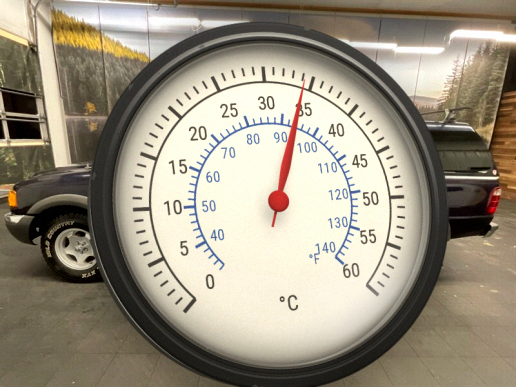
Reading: 34 (°C)
